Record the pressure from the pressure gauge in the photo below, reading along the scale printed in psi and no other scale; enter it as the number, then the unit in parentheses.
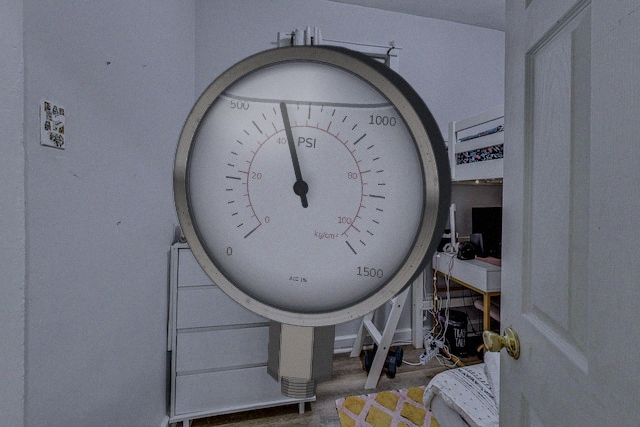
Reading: 650 (psi)
